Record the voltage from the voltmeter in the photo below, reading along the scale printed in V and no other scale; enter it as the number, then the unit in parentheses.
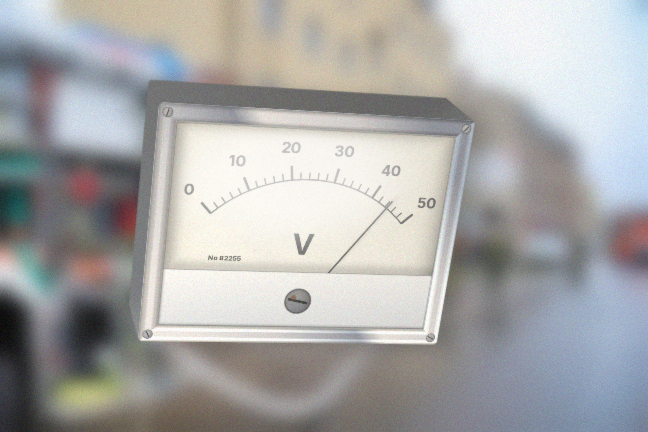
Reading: 44 (V)
